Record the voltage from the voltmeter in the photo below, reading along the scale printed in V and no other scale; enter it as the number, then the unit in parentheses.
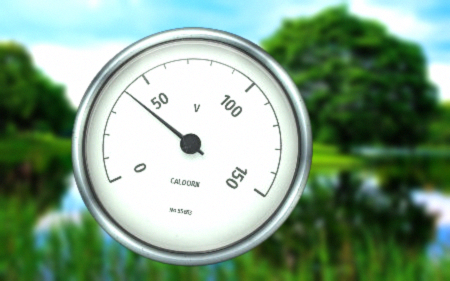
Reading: 40 (V)
